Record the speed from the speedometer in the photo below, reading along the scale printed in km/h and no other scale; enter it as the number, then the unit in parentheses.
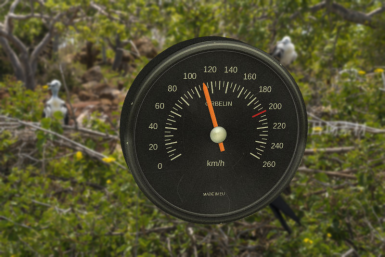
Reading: 110 (km/h)
